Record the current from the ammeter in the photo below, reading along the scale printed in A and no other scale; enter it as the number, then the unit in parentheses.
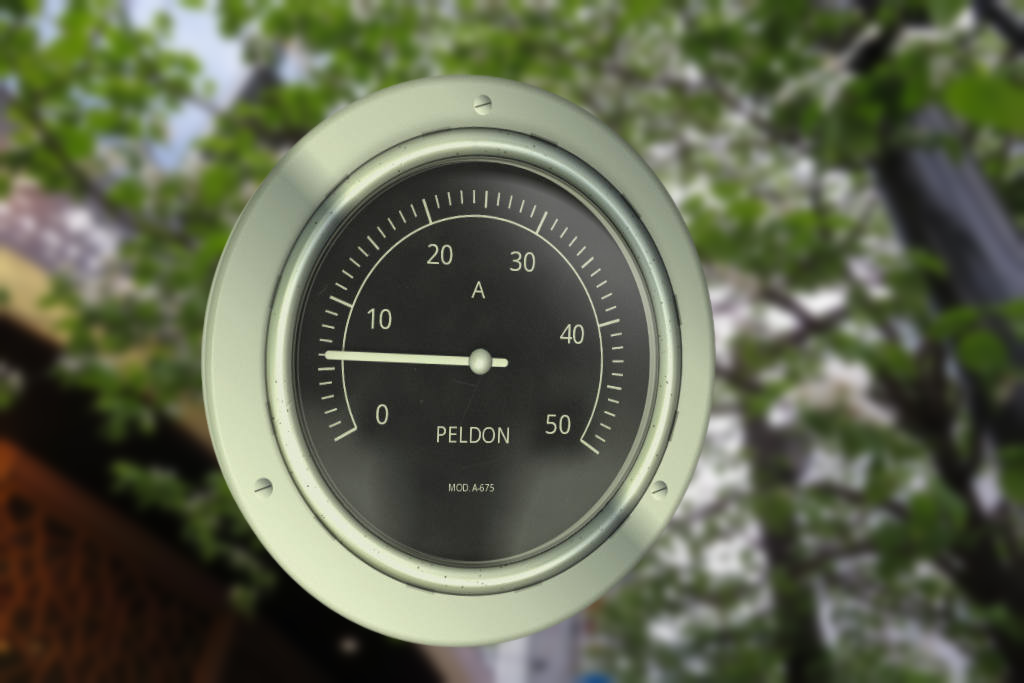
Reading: 6 (A)
